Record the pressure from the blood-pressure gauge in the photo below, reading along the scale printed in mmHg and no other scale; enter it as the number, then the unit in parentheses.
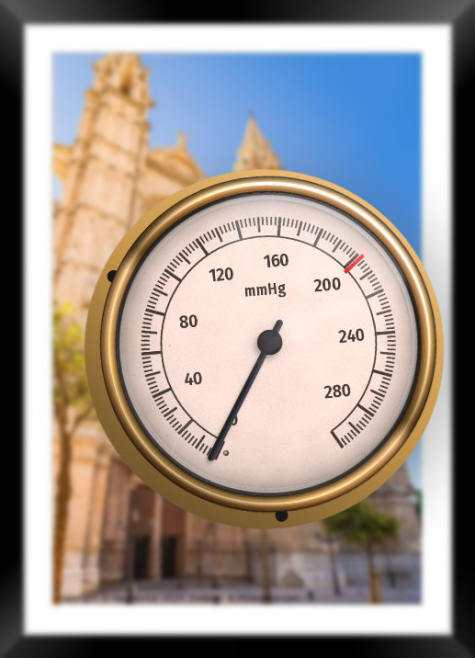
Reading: 2 (mmHg)
